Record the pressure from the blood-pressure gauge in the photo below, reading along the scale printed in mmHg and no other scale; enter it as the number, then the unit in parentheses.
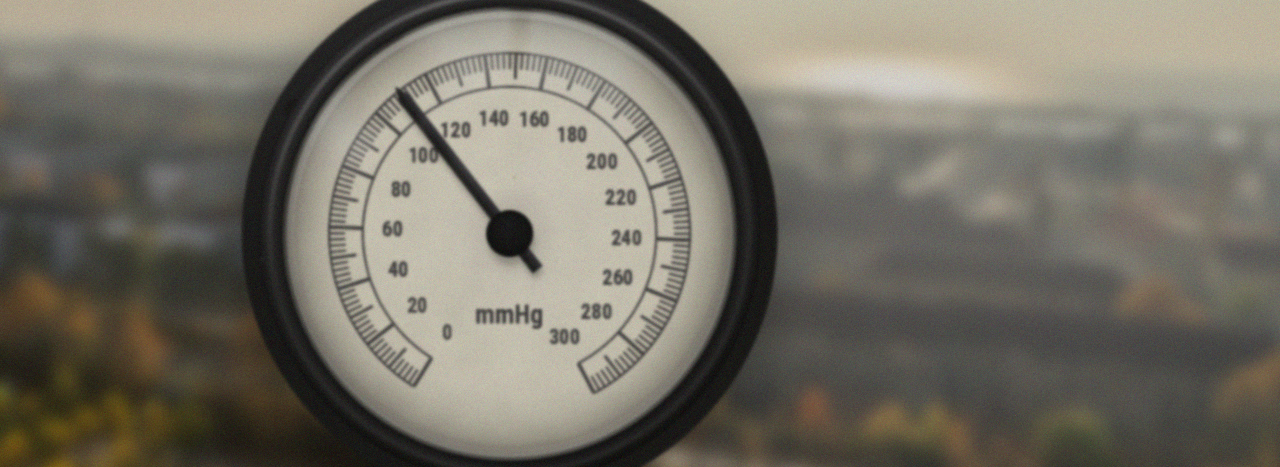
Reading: 110 (mmHg)
